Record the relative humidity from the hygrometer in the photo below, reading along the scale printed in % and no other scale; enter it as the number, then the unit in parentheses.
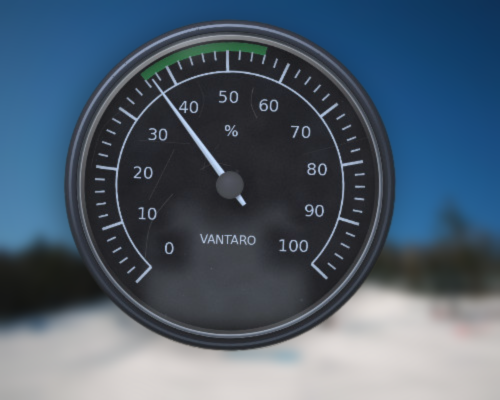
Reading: 37 (%)
